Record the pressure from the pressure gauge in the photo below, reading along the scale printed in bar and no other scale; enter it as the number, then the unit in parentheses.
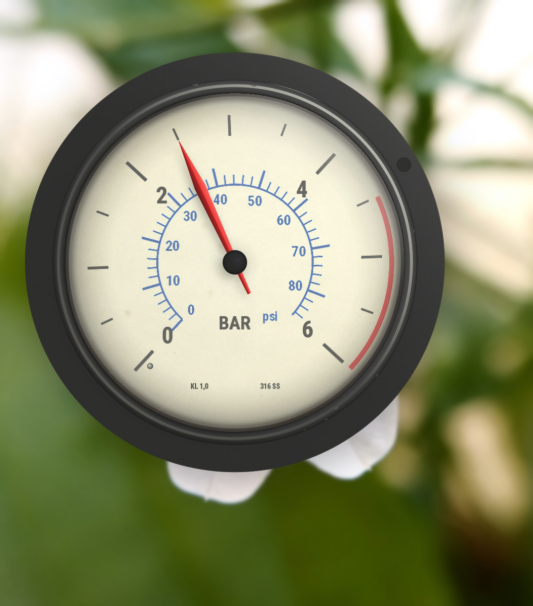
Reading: 2.5 (bar)
